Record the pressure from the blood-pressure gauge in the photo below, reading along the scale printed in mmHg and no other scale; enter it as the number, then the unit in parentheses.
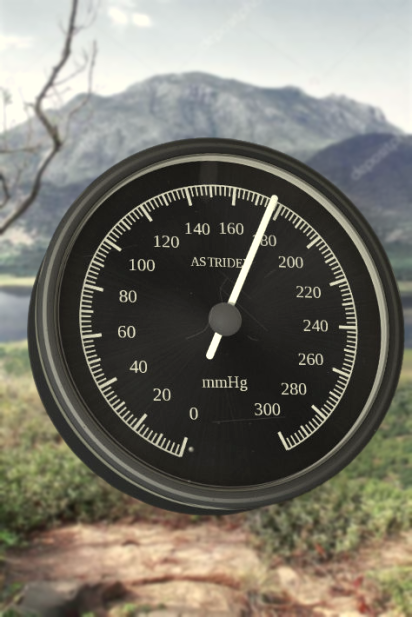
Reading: 176 (mmHg)
